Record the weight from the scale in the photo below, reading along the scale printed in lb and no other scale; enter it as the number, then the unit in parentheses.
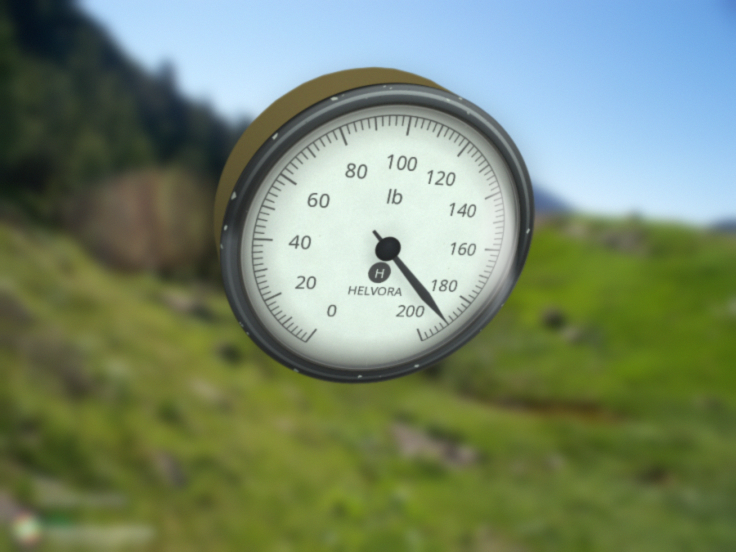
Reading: 190 (lb)
